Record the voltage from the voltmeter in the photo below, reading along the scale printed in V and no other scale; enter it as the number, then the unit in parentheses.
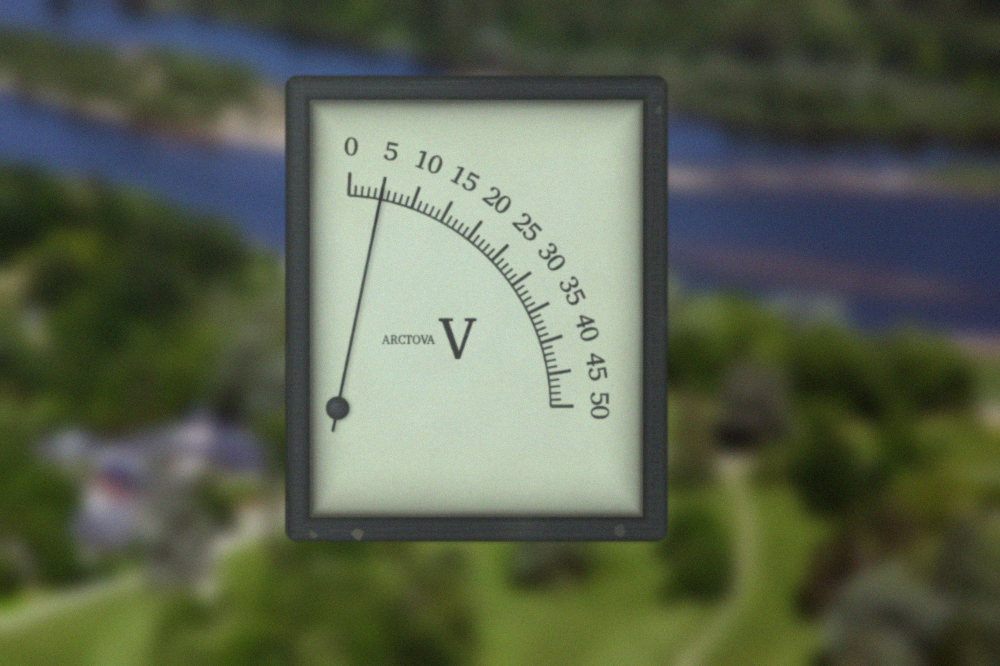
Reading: 5 (V)
